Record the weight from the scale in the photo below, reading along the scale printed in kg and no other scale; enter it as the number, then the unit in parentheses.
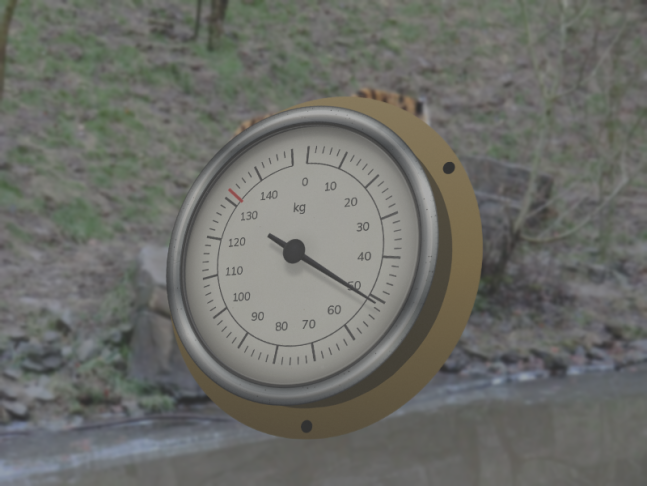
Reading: 51 (kg)
